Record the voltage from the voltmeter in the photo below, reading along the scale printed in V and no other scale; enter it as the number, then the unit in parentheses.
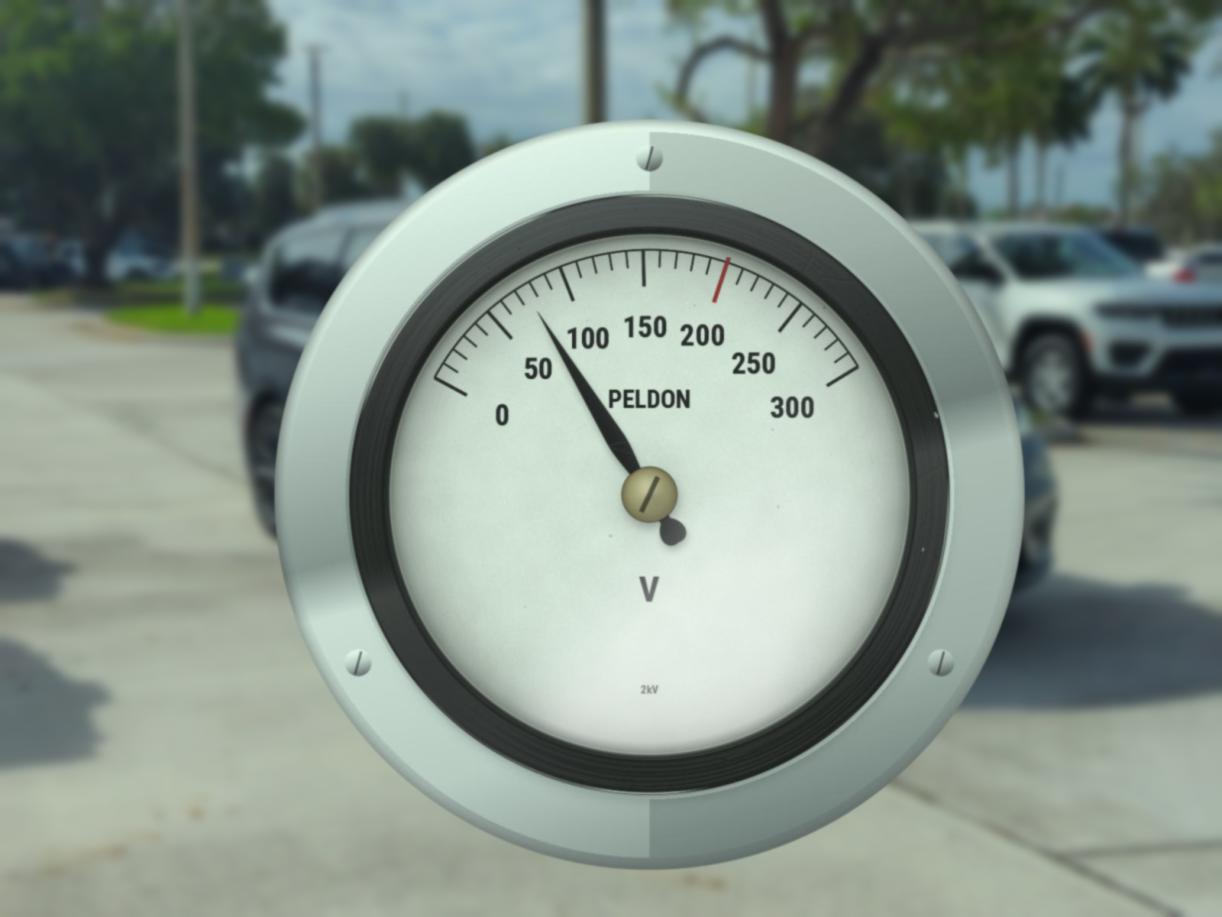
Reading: 75 (V)
